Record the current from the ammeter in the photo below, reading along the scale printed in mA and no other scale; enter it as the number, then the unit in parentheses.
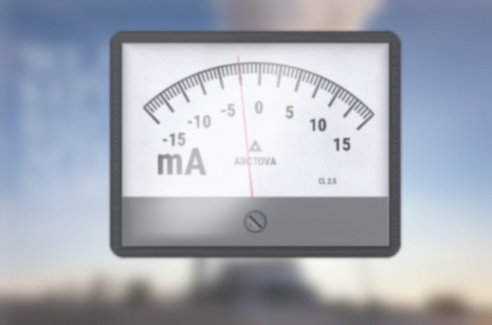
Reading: -2.5 (mA)
